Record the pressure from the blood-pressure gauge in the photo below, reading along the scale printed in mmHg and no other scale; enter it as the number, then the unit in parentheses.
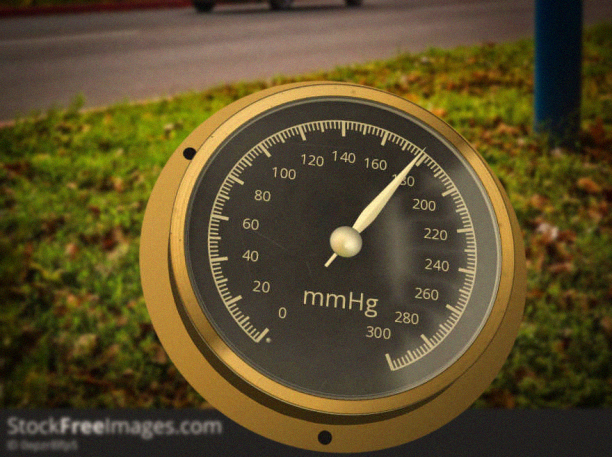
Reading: 178 (mmHg)
